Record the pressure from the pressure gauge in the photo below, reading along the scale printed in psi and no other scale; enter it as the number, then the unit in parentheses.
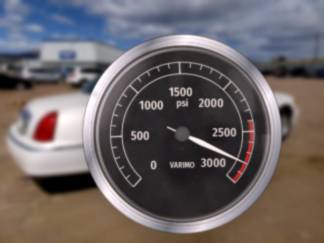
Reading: 2800 (psi)
